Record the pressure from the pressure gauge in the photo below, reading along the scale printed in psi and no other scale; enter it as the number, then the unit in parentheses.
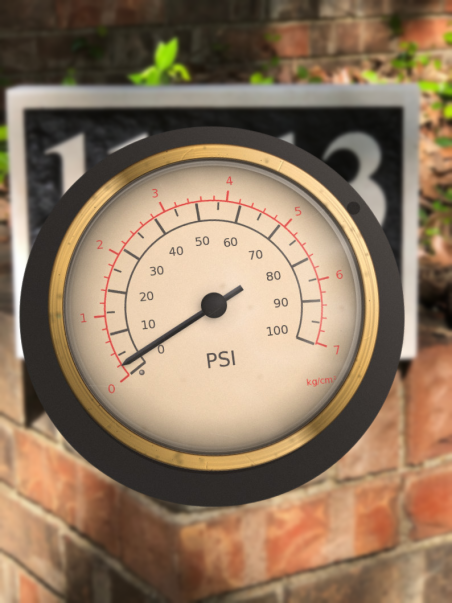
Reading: 2.5 (psi)
